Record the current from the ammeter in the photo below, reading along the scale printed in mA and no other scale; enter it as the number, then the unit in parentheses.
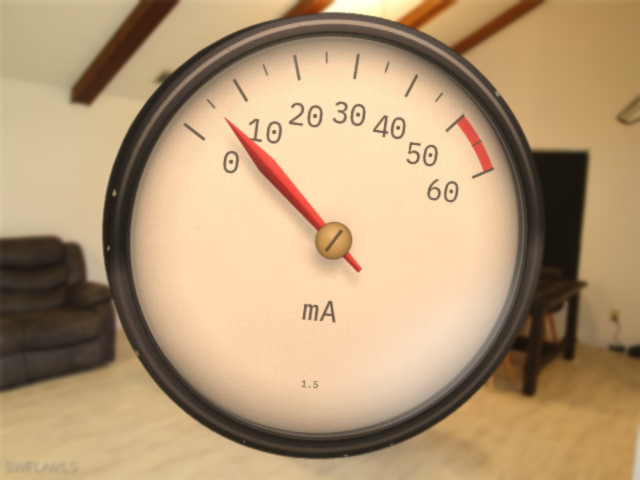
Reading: 5 (mA)
